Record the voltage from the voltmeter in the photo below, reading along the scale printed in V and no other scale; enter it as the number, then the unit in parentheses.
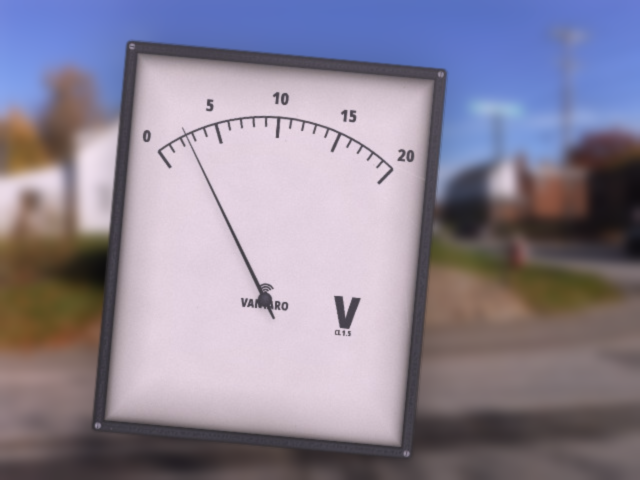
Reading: 2.5 (V)
